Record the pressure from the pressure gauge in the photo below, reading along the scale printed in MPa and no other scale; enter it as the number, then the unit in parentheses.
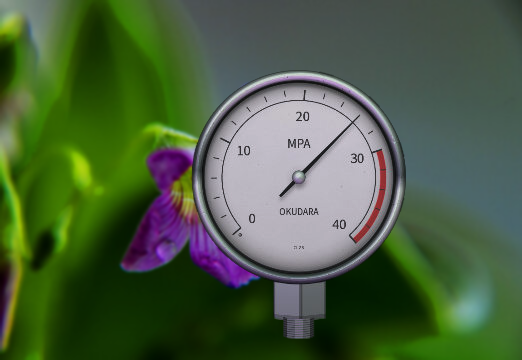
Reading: 26 (MPa)
